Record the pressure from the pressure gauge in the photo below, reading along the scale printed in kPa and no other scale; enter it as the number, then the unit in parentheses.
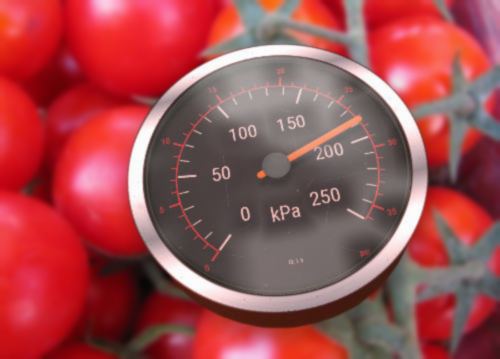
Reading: 190 (kPa)
